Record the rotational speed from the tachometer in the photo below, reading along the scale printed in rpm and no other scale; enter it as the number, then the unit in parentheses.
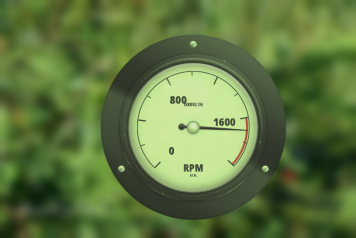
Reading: 1700 (rpm)
